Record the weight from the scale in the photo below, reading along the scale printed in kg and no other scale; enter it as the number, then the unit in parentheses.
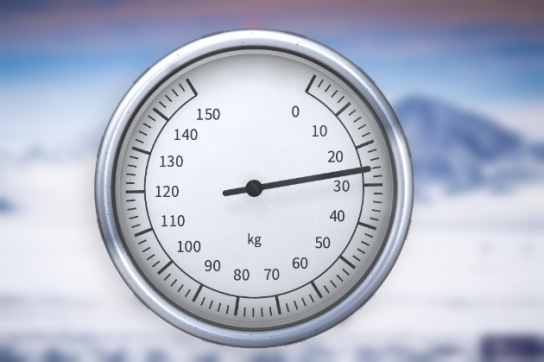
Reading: 26 (kg)
